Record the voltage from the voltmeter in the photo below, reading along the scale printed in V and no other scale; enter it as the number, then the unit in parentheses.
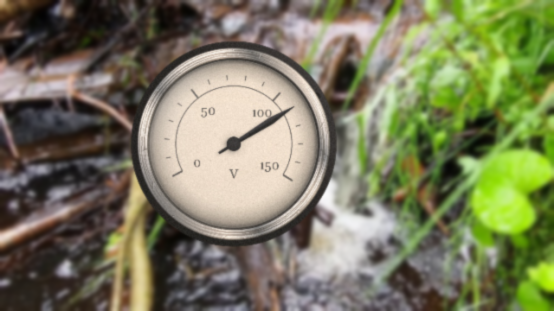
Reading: 110 (V)
